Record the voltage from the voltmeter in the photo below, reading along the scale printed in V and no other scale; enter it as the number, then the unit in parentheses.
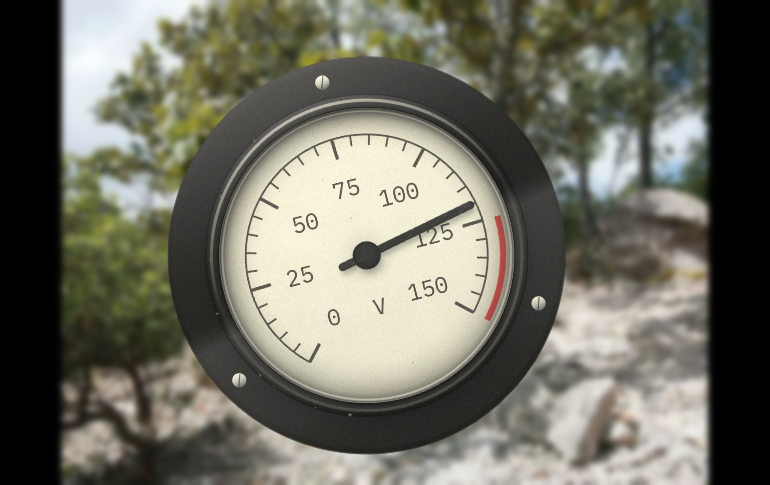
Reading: 120 (V)
